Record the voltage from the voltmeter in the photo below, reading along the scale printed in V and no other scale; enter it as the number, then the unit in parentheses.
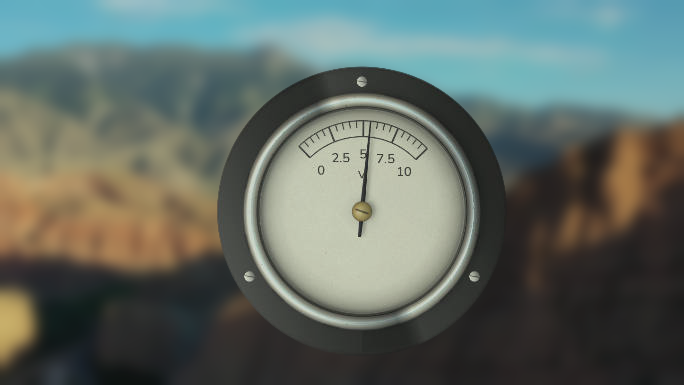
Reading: 5.5 (V)
